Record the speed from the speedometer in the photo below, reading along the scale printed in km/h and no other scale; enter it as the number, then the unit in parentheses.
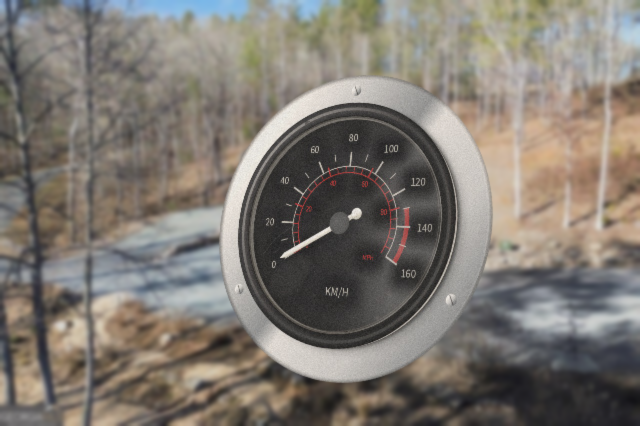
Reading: 0 (km/h)
